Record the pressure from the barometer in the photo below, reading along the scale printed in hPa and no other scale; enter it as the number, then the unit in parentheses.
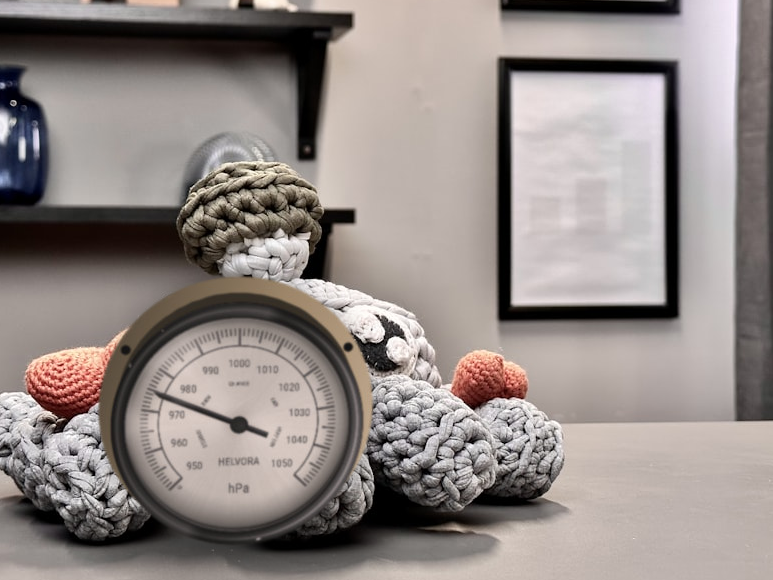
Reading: 975 (hPa)
